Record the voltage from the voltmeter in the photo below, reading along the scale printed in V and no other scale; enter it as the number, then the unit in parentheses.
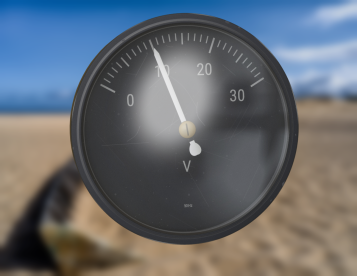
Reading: 10 (V)
